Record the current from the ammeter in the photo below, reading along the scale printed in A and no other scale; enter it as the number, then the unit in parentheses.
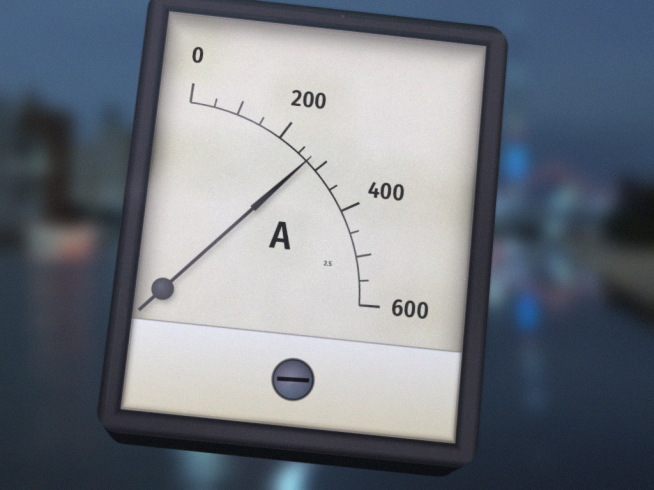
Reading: 275 (A)
